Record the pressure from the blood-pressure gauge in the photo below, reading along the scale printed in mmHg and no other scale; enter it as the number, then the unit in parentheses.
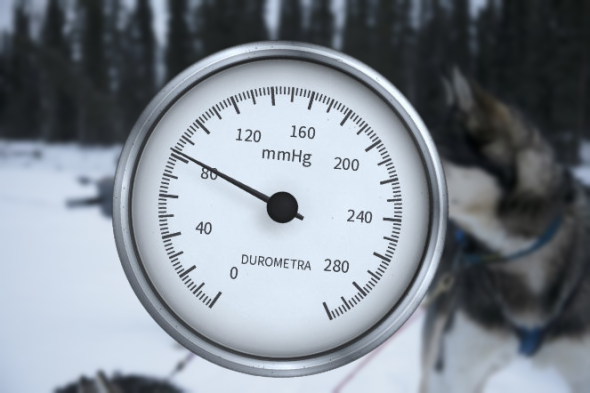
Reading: 82 (mmHg)
